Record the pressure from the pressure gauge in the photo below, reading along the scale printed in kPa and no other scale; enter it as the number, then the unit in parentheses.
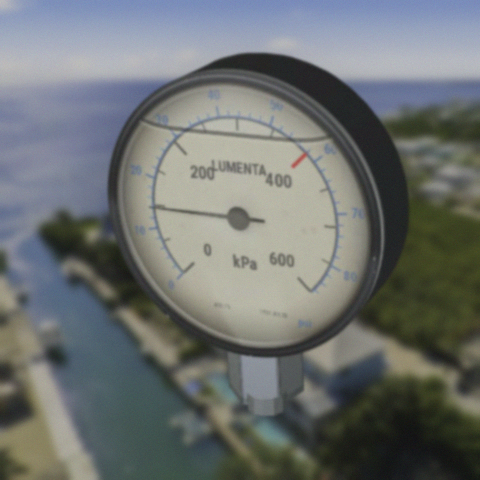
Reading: 100 (kPa)
